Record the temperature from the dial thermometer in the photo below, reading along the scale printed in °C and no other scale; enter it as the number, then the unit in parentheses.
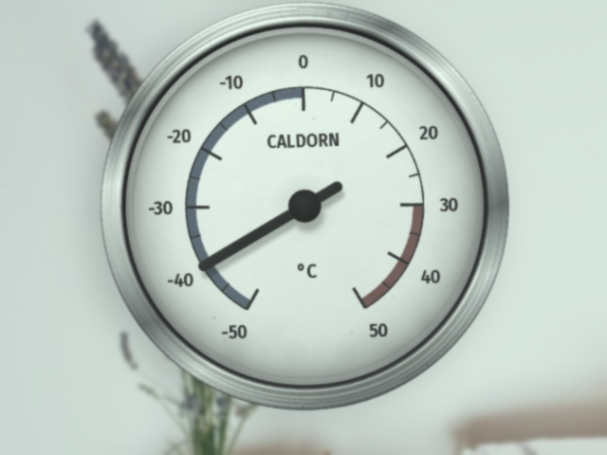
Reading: -40 (°C)
